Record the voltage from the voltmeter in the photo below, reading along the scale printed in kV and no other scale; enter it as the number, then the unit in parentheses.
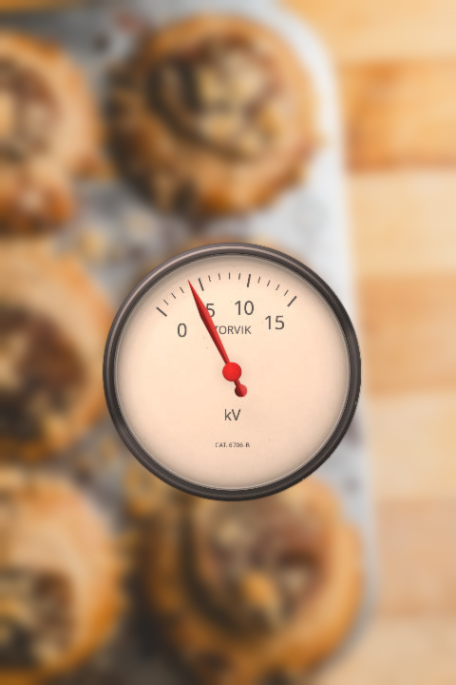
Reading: 4 (kV)
